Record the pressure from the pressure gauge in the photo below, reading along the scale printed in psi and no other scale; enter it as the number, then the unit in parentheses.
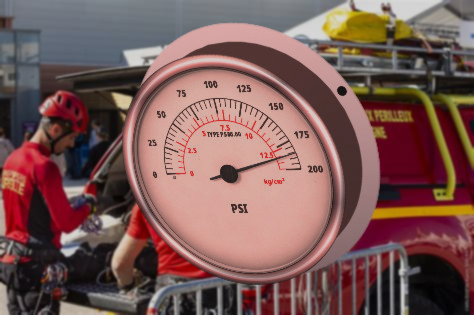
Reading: 185 (psi)
